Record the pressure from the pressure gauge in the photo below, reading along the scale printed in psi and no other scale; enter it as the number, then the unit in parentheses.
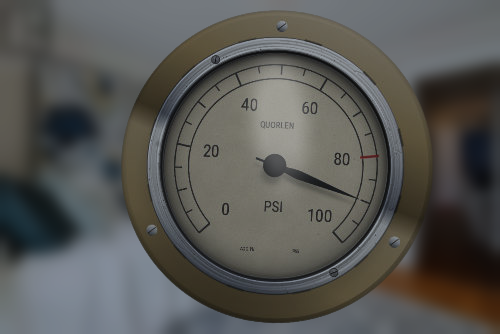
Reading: 90 (psi)
